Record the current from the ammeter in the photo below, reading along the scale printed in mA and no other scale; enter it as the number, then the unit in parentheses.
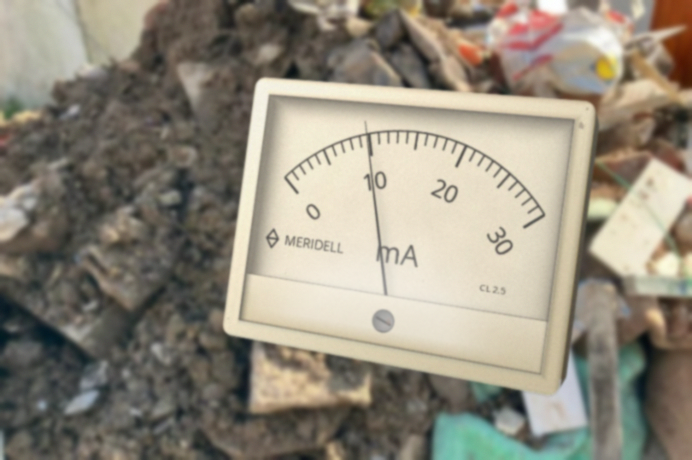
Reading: 10 (mA)
